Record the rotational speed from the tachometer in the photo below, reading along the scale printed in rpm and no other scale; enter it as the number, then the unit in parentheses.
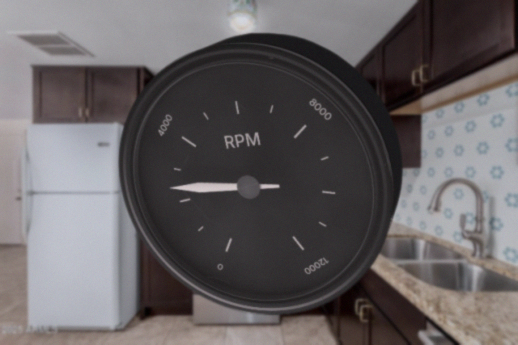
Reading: 2500 (rpm)
